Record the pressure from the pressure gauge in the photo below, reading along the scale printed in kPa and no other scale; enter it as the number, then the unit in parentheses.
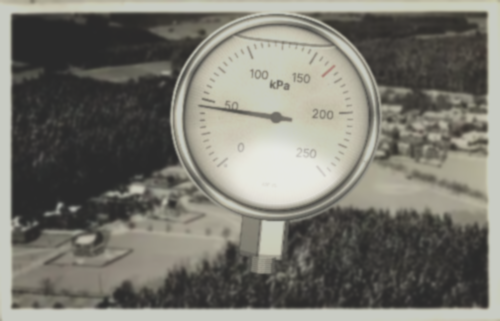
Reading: 45 (kPa)
